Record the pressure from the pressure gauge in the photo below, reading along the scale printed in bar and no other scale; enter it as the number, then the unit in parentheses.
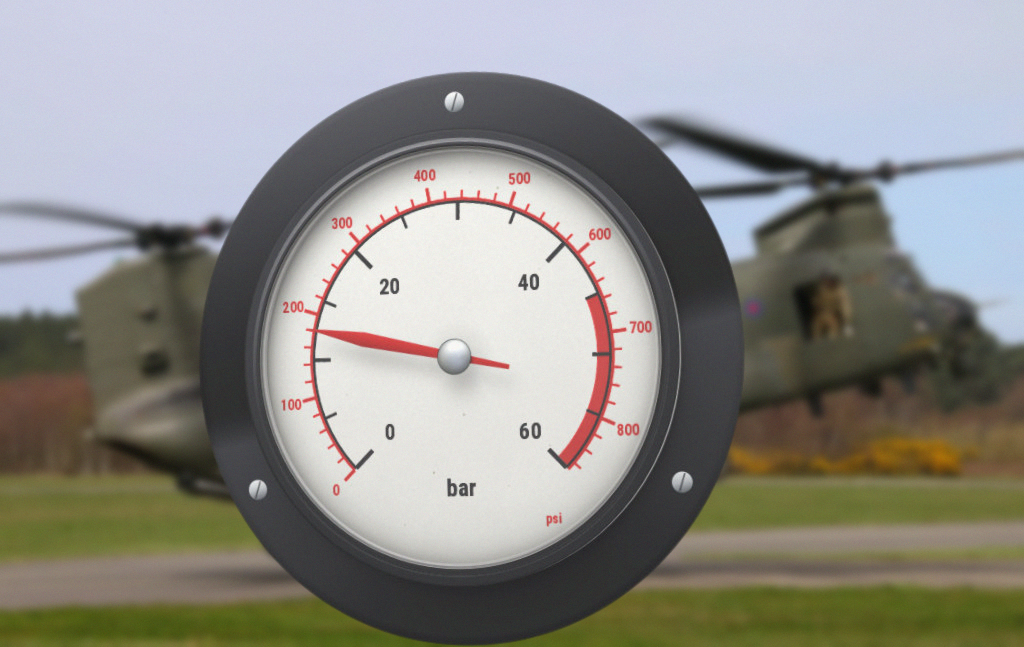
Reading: 12.5 (bar)
